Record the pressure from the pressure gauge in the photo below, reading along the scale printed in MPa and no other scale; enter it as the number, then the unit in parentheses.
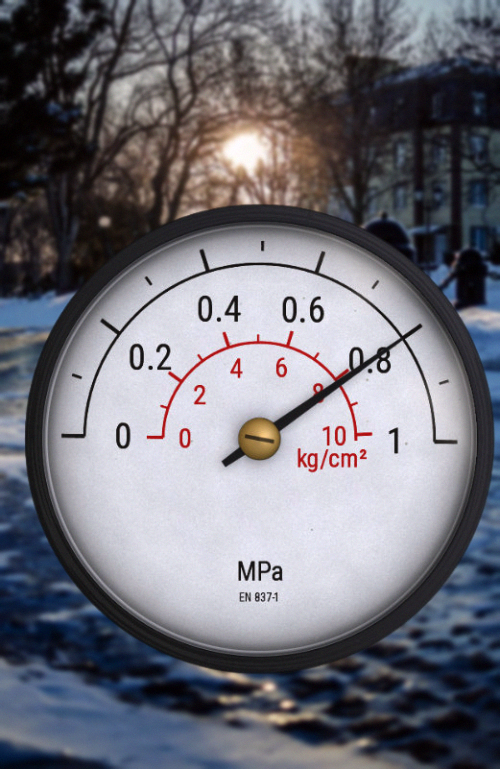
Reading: 0.8 (MPa)
